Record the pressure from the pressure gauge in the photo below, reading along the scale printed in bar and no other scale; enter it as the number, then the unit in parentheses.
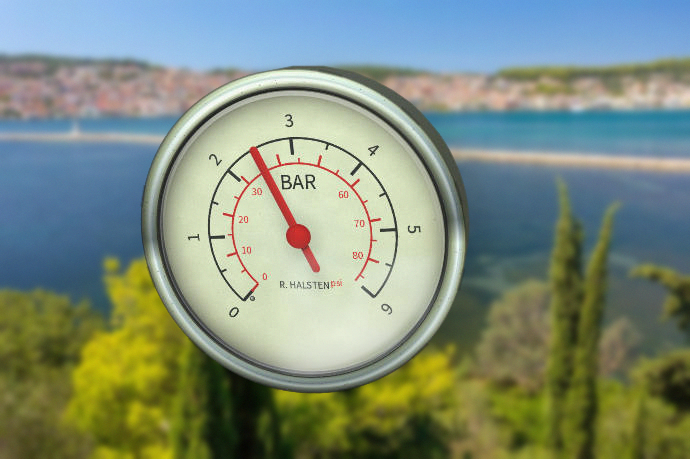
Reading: 2.5 (bar)
